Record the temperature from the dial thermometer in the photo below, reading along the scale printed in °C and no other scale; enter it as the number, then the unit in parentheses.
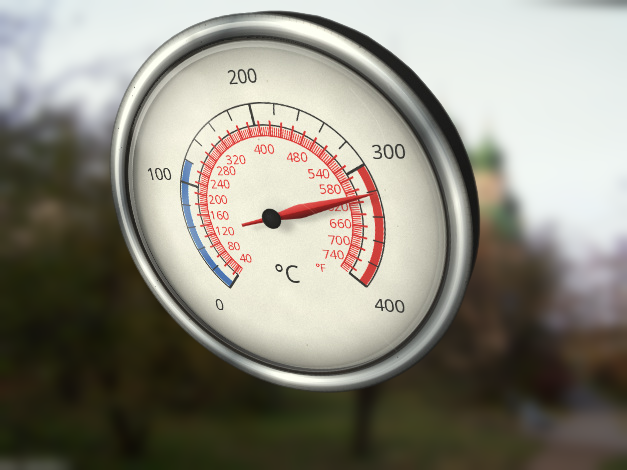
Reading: 320 (°C)
